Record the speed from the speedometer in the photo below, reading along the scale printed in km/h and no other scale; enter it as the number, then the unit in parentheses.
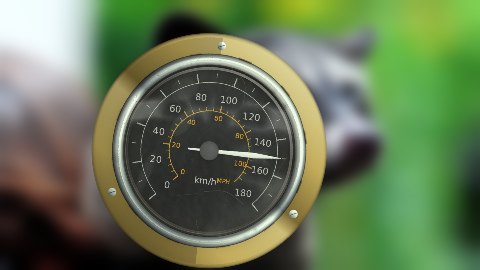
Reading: 150 (km/h)
